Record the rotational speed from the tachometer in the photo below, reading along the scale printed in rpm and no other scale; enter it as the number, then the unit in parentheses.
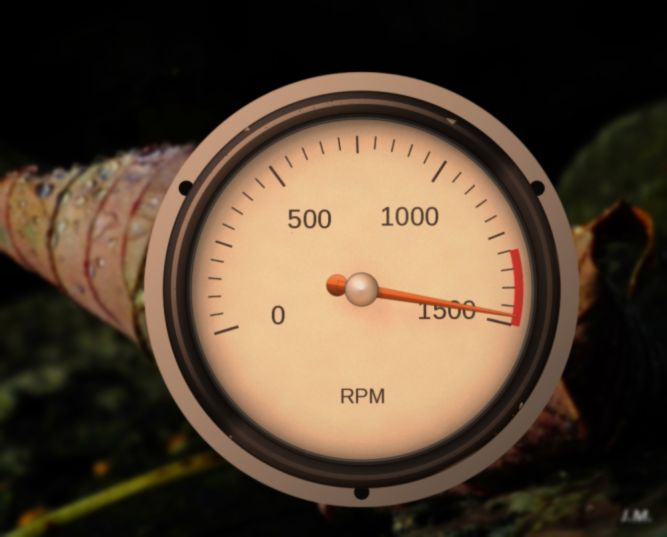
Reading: 1475 (rpm)
